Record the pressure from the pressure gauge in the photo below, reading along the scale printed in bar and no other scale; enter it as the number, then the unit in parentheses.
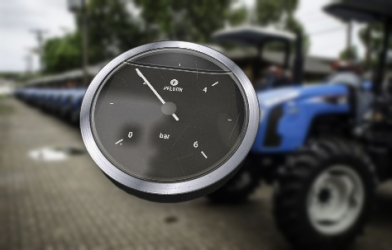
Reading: 2 (bar)
